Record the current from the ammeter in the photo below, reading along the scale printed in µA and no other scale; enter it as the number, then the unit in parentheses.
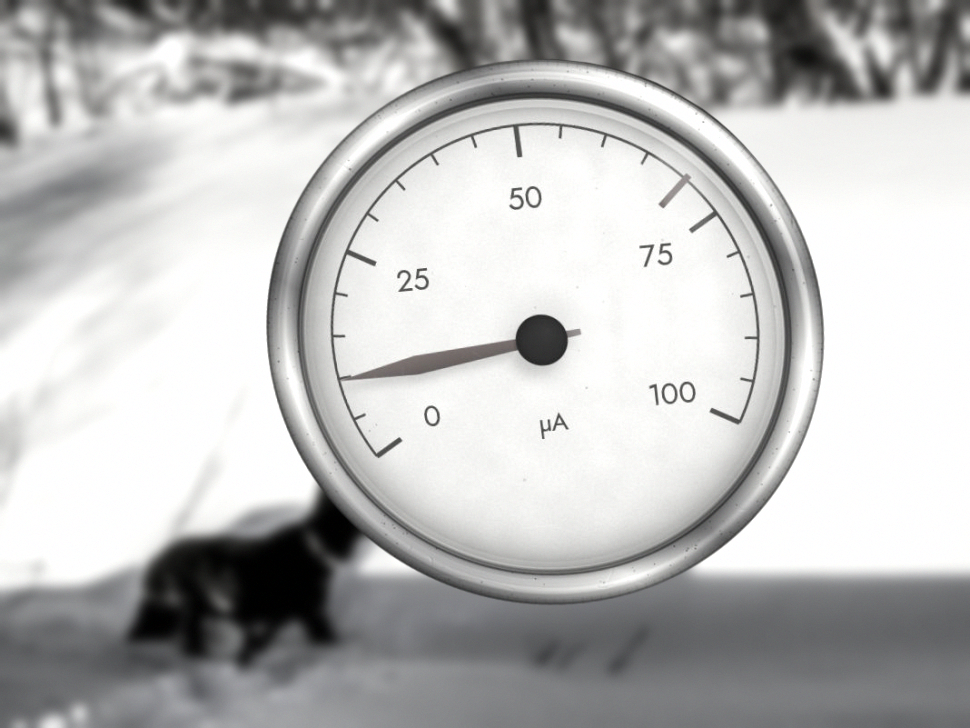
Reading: 10 (µA)
